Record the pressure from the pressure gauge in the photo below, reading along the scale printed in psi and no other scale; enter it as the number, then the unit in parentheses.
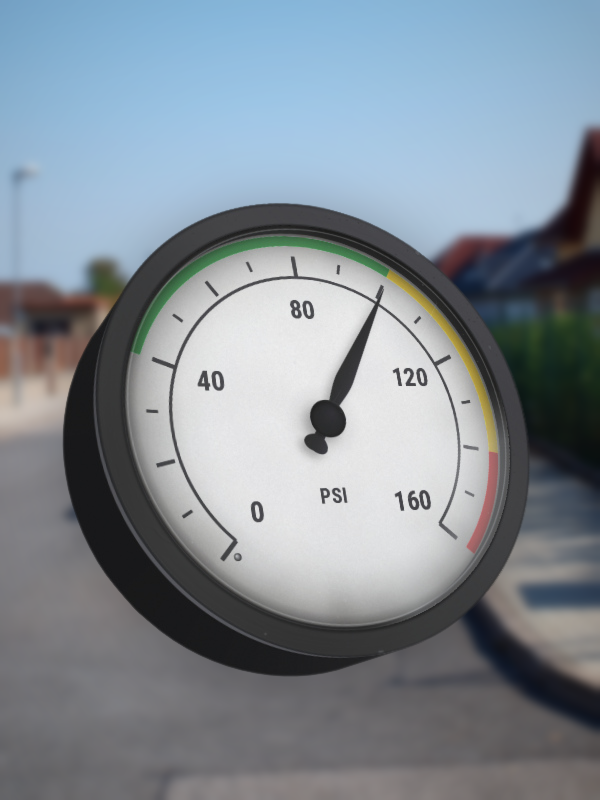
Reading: 100 (psi)
